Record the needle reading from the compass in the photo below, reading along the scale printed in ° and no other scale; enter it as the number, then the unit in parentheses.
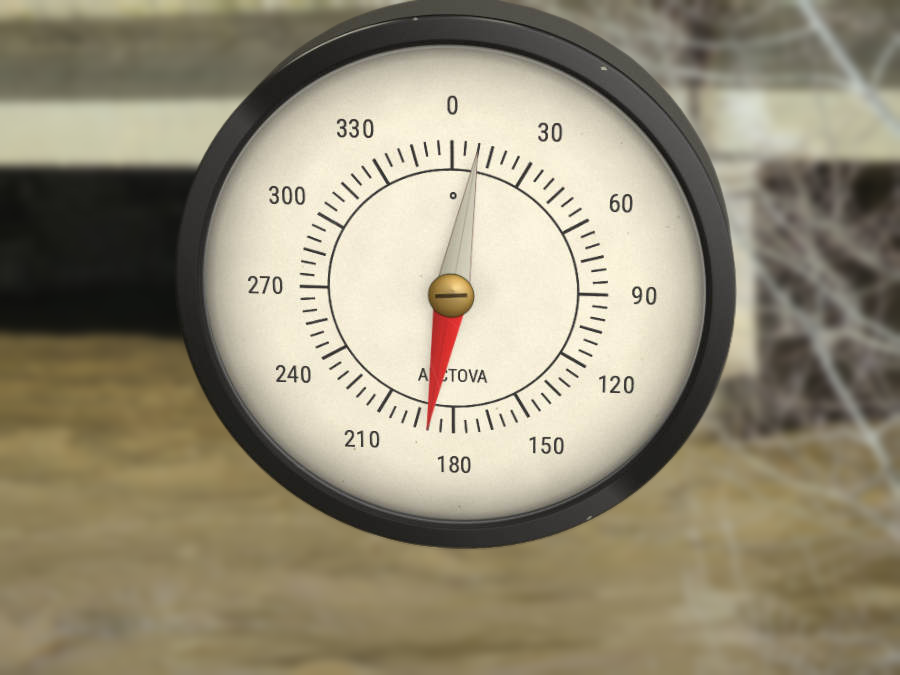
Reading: 190 (°)
